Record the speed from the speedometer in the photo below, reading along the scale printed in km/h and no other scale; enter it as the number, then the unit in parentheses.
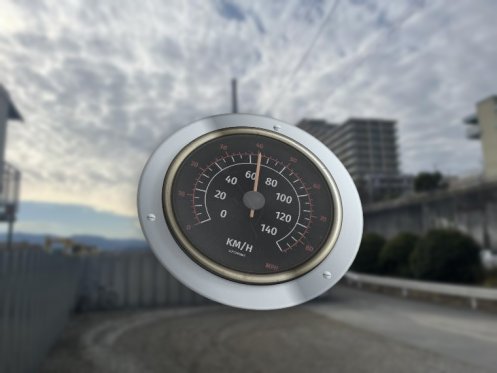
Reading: 65 (km/h)
